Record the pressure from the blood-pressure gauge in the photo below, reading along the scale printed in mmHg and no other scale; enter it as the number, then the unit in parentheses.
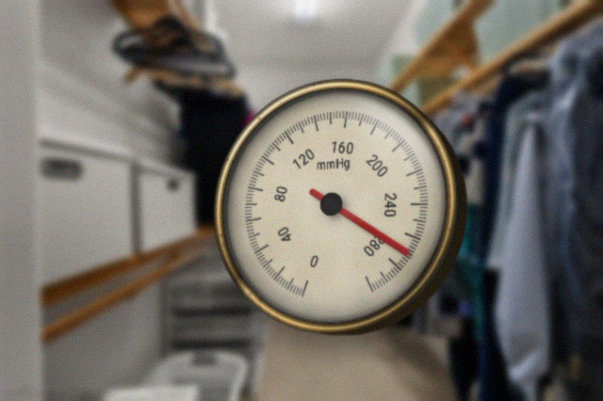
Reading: 270 (mmHg)
